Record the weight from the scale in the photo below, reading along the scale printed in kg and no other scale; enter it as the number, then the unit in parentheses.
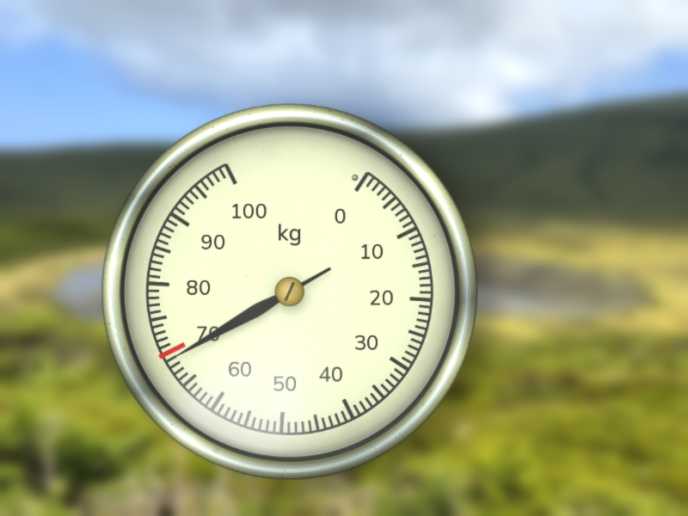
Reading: 69 (kg)
